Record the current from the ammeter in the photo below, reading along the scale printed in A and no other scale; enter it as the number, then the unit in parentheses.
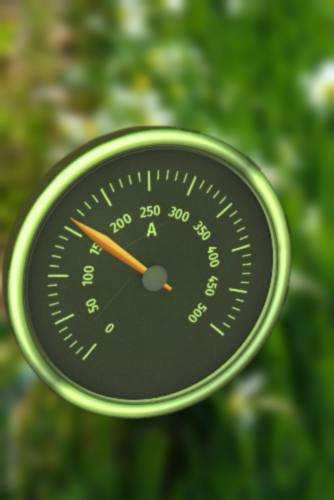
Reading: 160 (A)
